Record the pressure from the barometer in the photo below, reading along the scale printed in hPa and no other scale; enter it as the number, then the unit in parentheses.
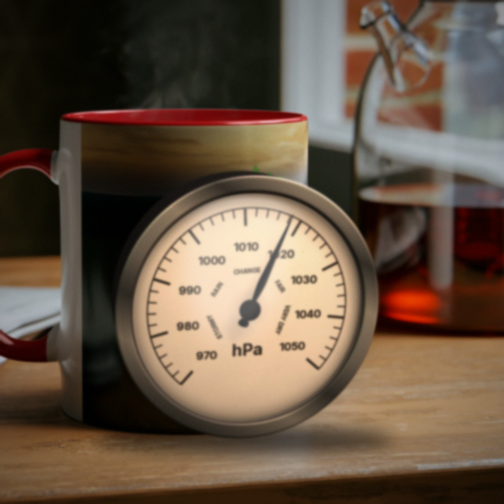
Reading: 1018 (hPa)
